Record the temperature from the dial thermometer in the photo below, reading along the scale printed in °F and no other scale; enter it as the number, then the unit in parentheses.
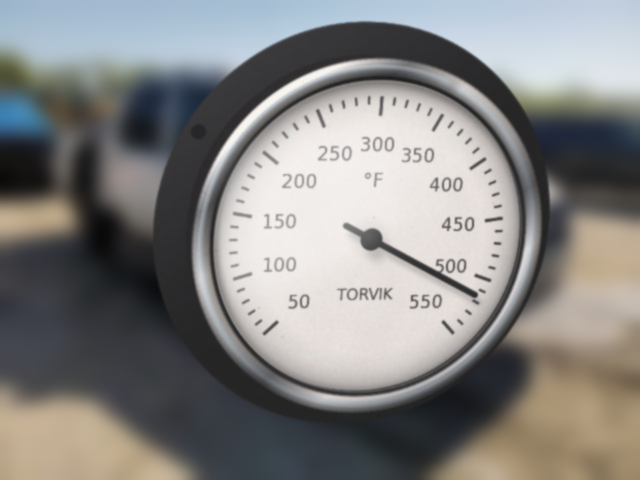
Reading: 515 (°F)
